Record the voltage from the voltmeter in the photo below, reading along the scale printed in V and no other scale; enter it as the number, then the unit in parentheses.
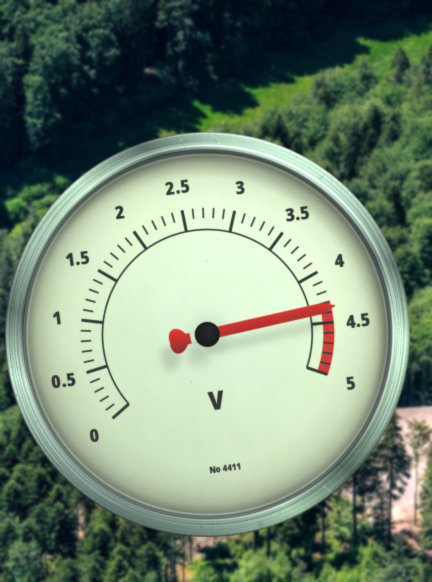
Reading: 4.35 (V)
